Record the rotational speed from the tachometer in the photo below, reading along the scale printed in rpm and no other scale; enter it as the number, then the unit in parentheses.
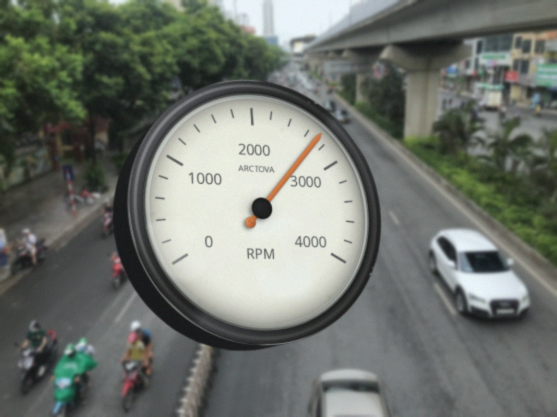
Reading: 2700 (rpm)
